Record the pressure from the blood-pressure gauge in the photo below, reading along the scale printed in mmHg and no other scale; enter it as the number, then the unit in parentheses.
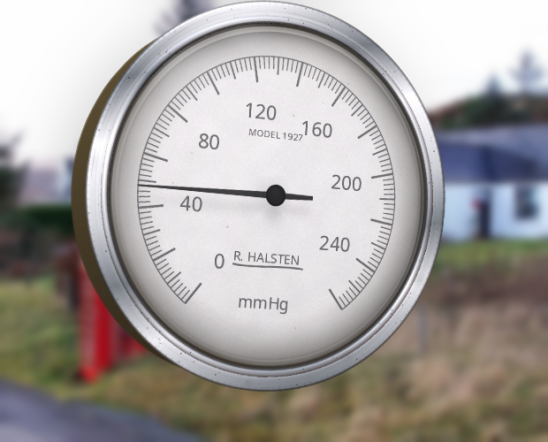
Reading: 48 (mmHg)
